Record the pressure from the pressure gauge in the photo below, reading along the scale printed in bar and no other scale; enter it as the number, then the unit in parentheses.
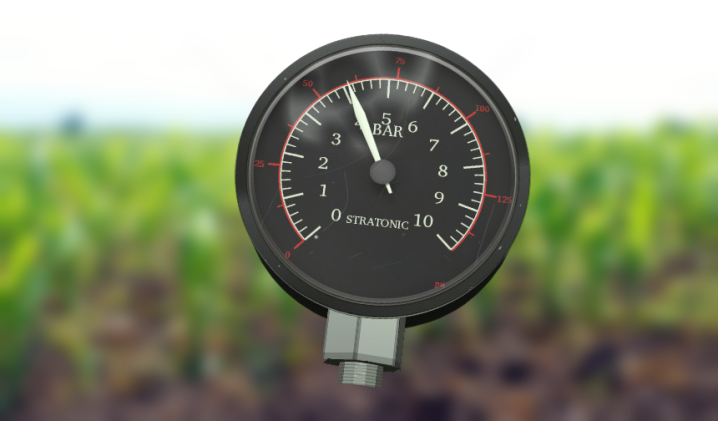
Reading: 4.1 (bar)
